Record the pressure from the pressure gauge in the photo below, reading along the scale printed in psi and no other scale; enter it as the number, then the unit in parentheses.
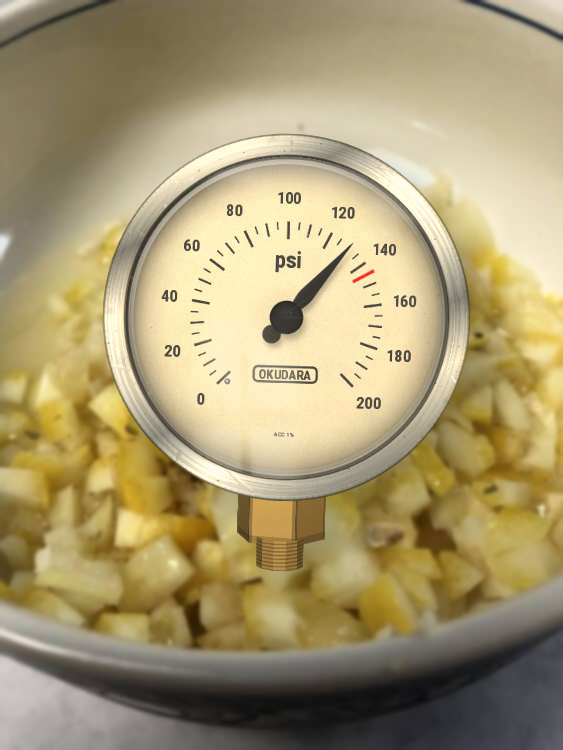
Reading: 130 (psi)
